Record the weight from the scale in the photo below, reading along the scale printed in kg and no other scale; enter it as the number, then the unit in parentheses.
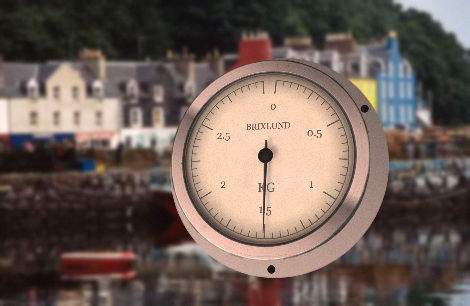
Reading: 1.5 (kg)
